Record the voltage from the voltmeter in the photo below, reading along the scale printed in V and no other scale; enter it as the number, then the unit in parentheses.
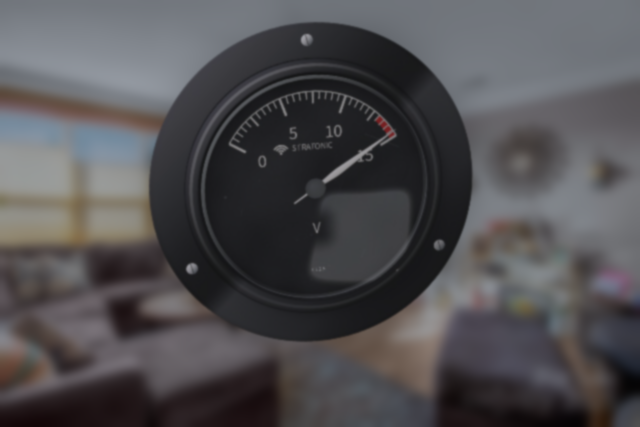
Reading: 14.5 (V)
